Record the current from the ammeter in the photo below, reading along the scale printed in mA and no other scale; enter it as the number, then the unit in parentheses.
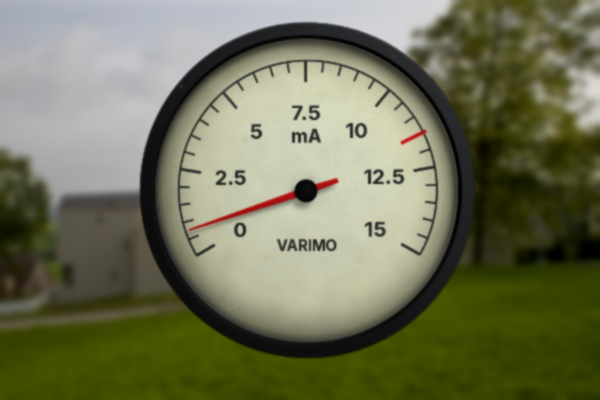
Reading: 0.75 (mA)
